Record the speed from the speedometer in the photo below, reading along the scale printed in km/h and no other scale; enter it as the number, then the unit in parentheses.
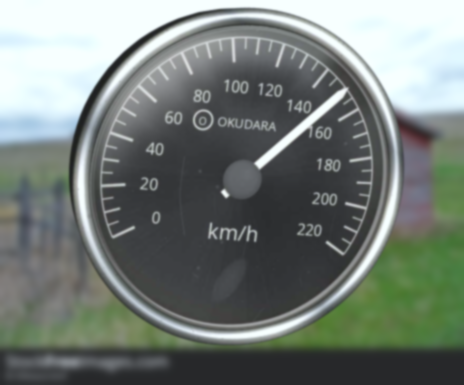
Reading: 150 (km/h)
